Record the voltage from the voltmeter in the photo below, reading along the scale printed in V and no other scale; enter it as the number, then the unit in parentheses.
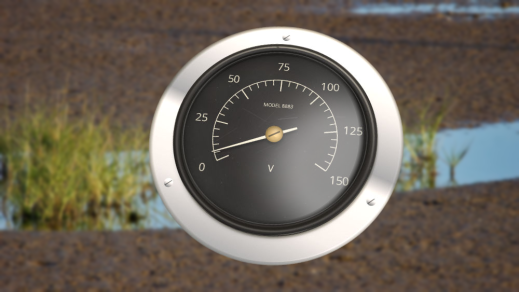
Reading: 5 (V)
